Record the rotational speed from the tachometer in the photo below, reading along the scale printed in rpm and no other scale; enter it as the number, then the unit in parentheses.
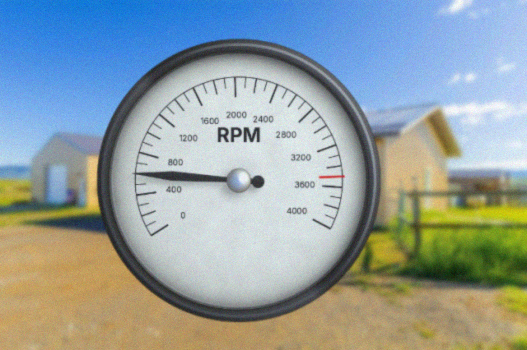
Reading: 600 (rpm)
